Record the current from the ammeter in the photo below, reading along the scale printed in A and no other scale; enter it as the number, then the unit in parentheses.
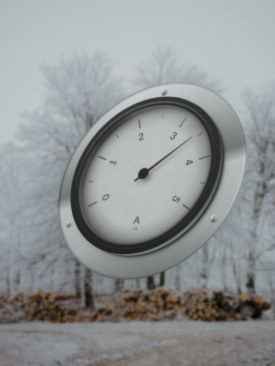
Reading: 3.5 (A)
